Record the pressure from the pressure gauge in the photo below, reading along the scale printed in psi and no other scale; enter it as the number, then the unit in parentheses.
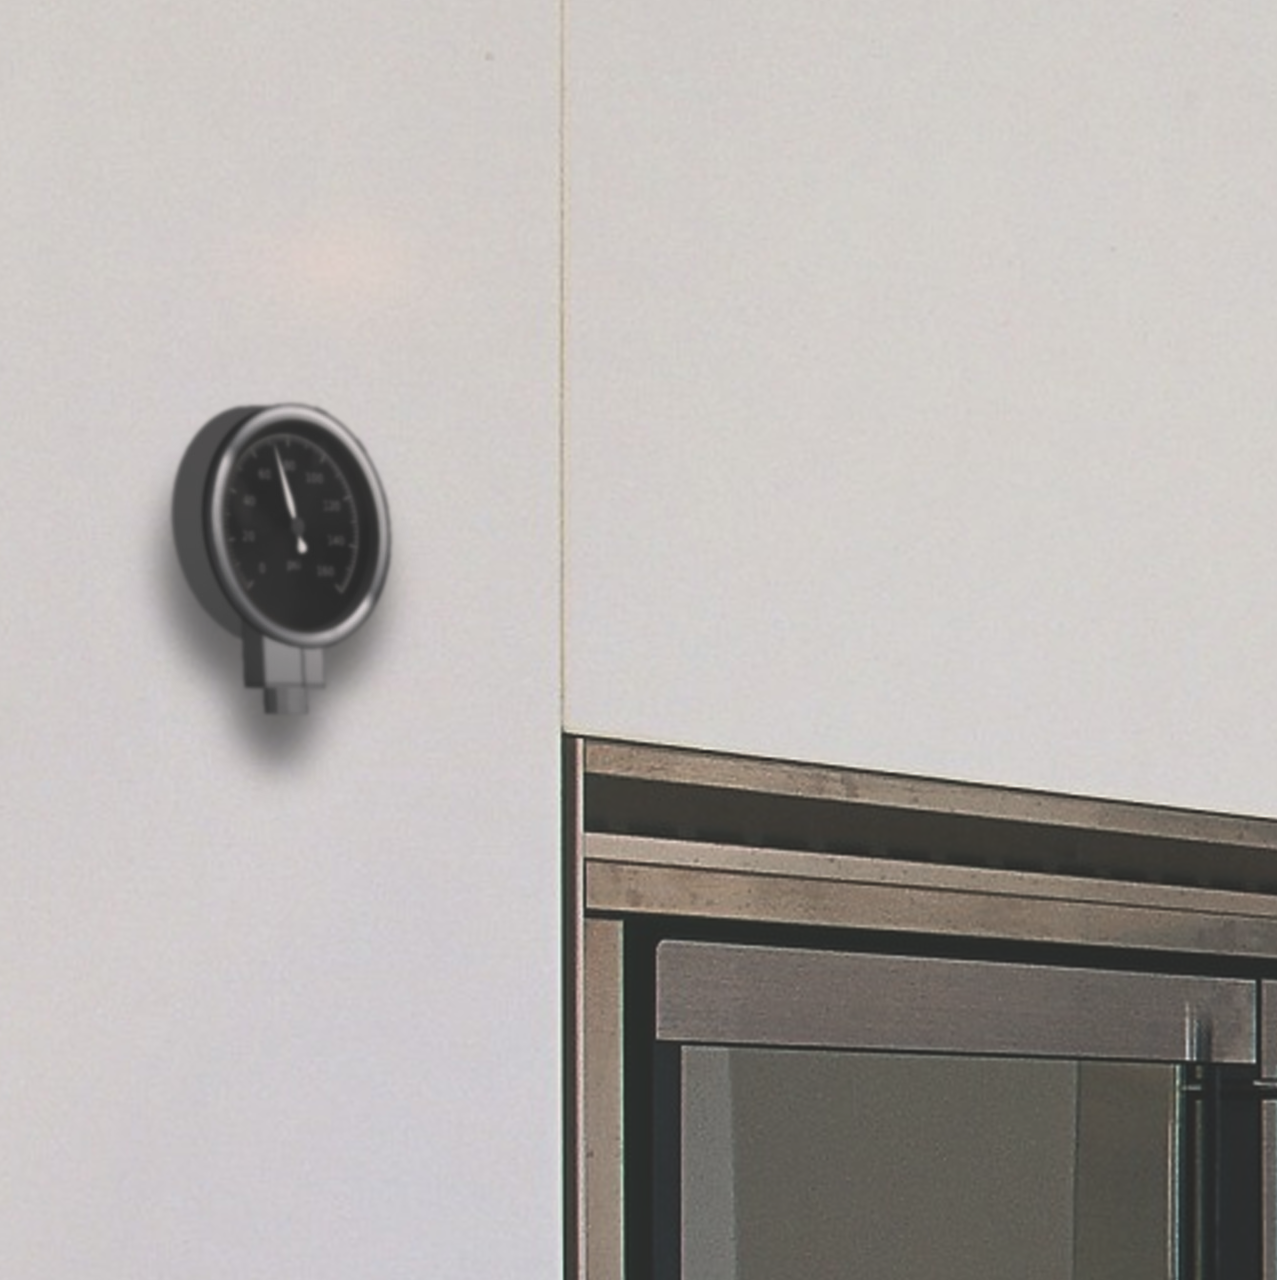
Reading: 70 (psi)
